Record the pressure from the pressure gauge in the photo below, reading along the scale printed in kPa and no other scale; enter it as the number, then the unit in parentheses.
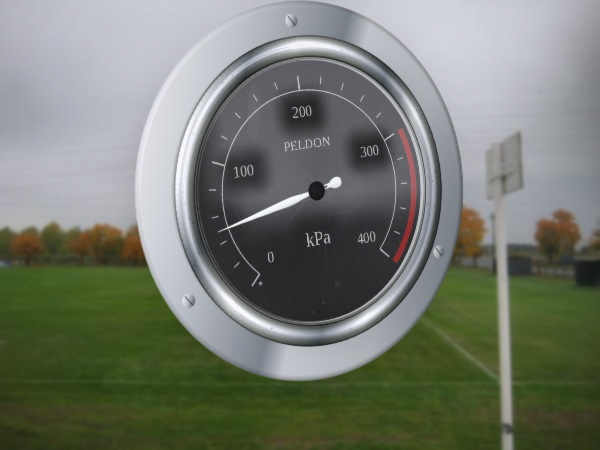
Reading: 50 (kPa)
